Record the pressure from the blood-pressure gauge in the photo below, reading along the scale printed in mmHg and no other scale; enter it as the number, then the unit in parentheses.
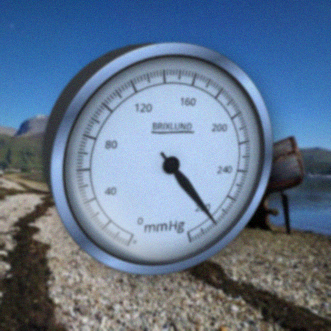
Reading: 280 (mmHg)
